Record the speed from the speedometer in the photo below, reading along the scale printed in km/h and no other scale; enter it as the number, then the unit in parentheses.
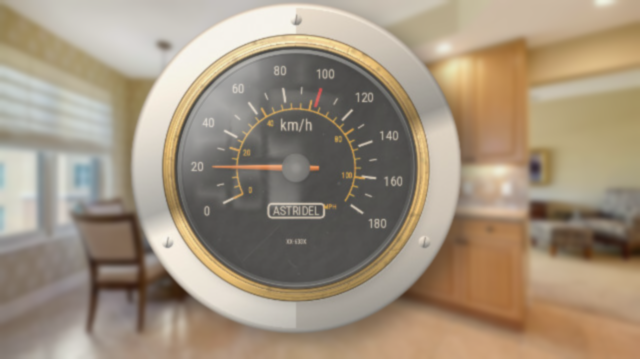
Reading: 20 (km/h)
